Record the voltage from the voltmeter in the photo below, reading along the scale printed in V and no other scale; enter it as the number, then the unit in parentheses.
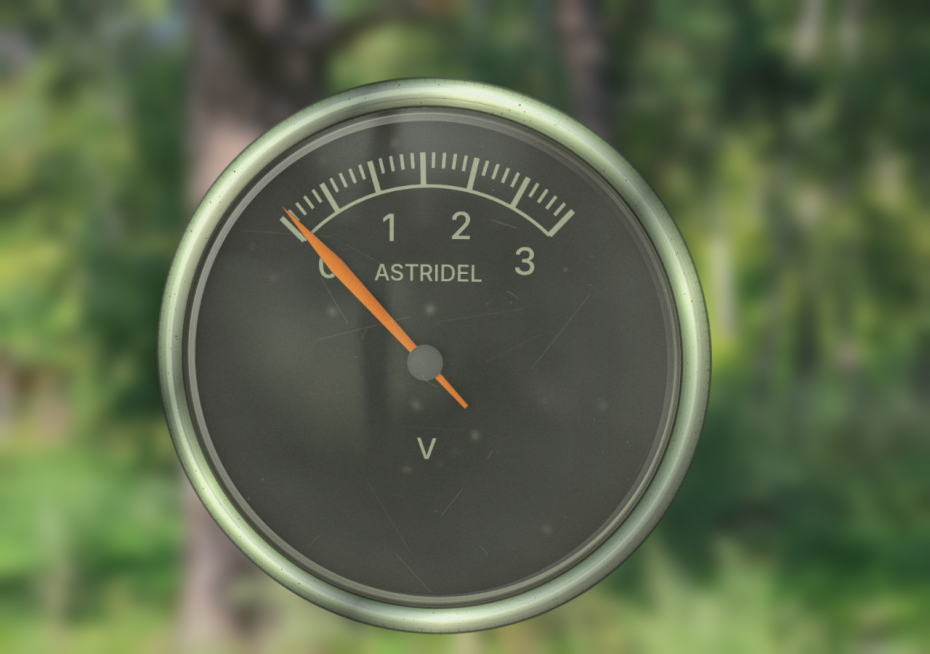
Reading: 0.1 (V)
